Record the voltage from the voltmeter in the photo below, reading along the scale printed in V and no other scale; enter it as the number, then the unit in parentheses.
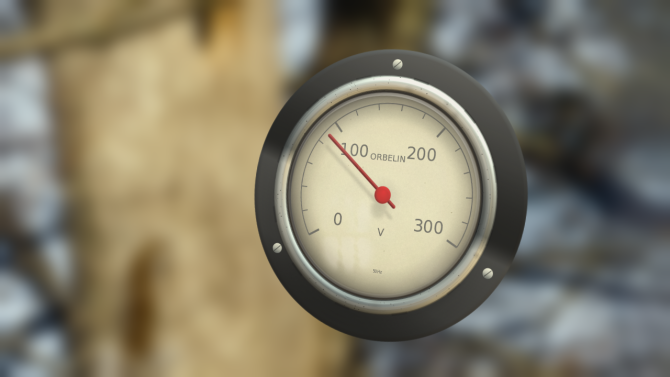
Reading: 90 (V)
